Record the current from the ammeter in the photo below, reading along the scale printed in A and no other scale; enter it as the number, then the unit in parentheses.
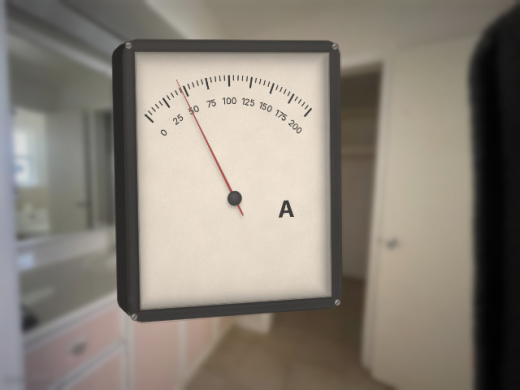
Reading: 45 (A)
